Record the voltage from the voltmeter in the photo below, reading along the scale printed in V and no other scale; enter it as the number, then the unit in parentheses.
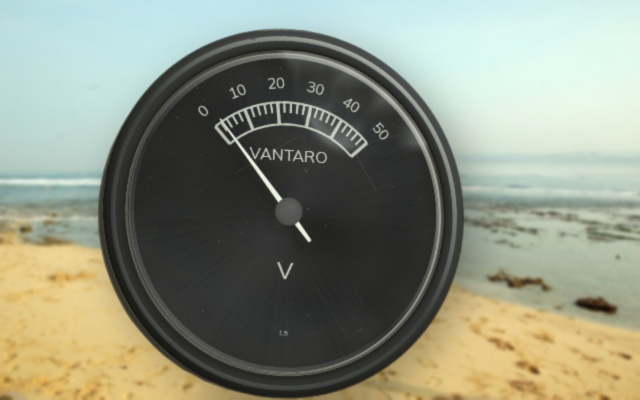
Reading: 2 (V)
